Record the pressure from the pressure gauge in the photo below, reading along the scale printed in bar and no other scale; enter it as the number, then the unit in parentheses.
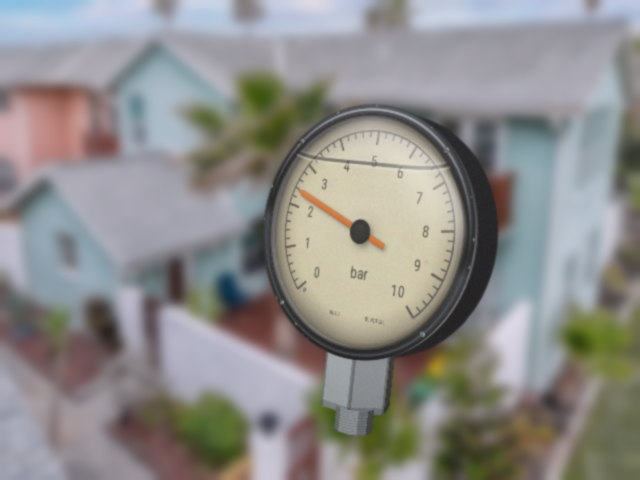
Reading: 2.4 (bar)
